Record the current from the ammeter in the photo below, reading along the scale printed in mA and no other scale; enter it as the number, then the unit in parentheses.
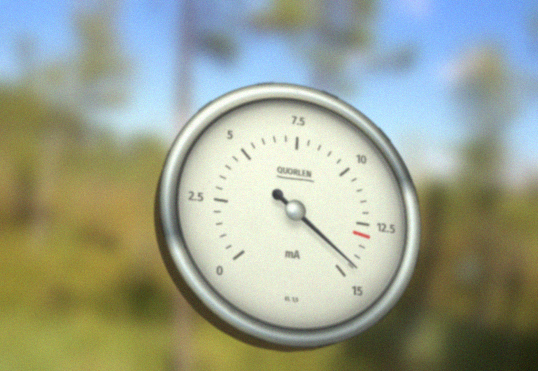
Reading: 14.5 (mA)
